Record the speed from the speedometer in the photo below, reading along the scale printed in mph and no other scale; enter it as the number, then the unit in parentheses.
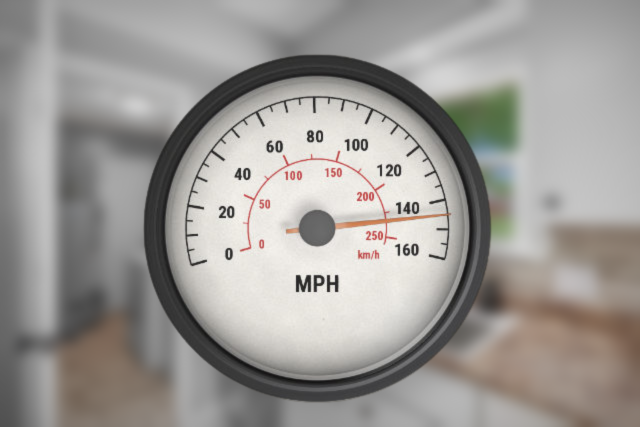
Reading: 145 (mph)
